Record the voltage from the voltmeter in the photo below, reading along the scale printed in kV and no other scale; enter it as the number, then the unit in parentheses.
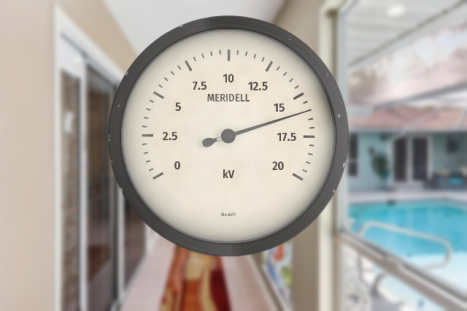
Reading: 16 (kV)
